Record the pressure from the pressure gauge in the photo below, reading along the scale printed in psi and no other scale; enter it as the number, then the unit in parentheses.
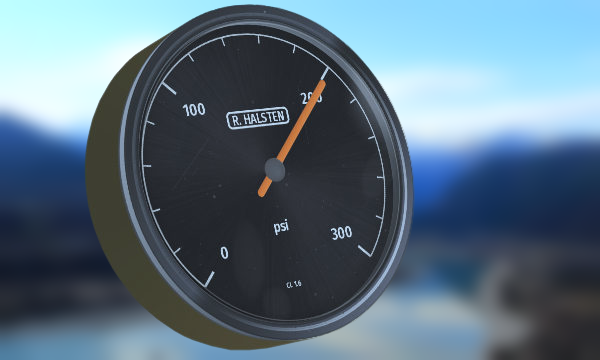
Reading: 200 (psi)
